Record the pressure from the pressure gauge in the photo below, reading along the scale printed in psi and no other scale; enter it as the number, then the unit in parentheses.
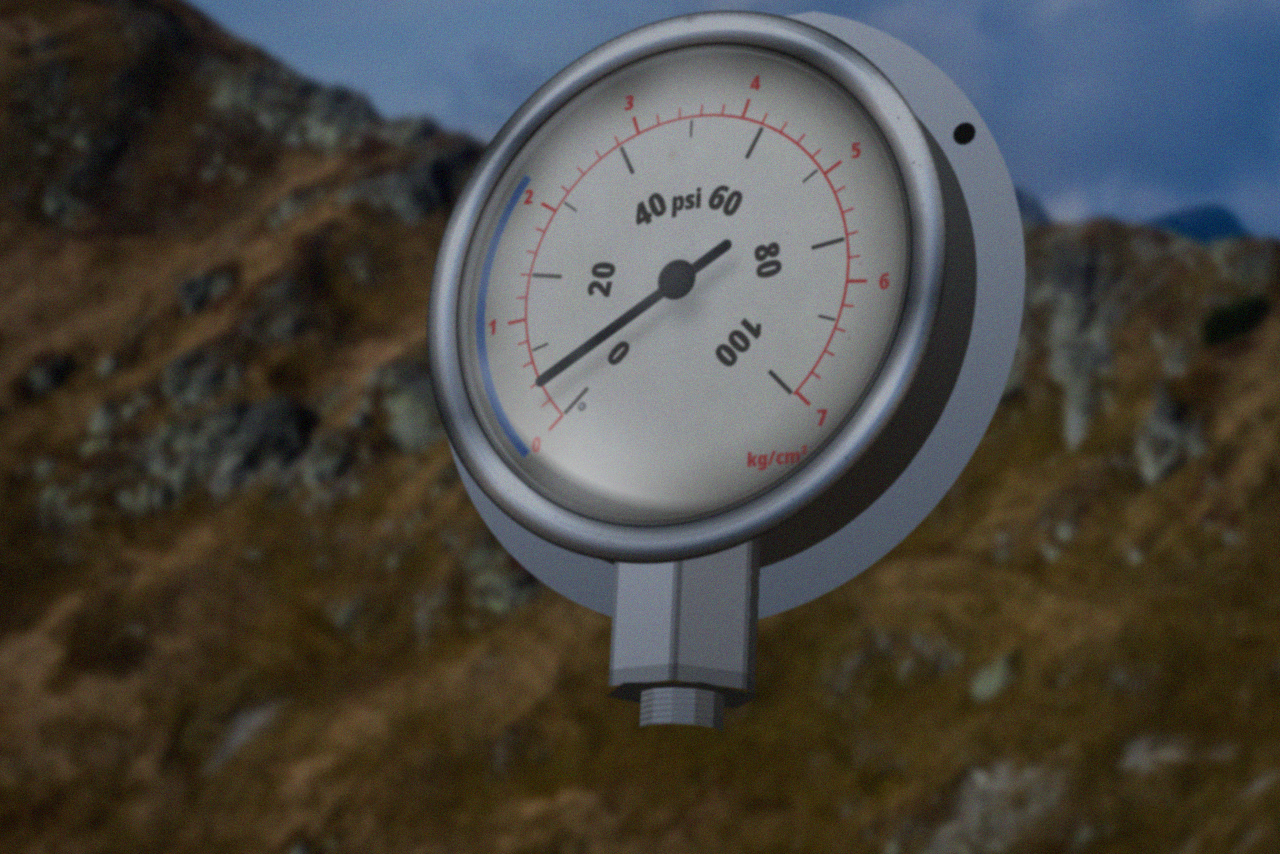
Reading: 5 (psi)
